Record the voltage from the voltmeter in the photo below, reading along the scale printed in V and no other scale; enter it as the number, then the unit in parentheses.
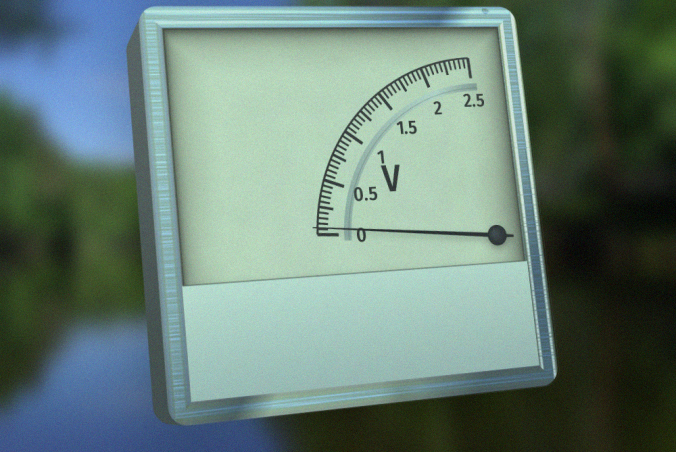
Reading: 0.05 (V)
